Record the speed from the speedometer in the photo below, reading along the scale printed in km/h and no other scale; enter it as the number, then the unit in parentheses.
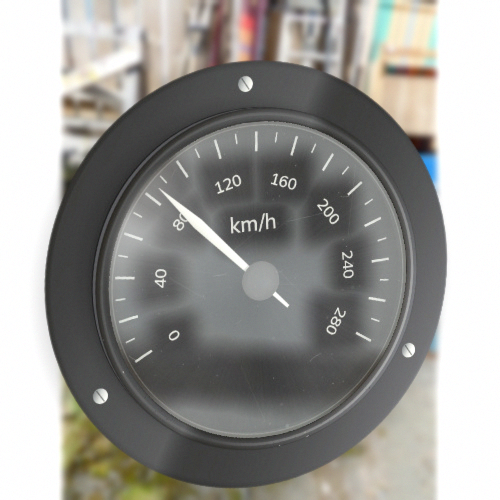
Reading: 85 (km/h)
